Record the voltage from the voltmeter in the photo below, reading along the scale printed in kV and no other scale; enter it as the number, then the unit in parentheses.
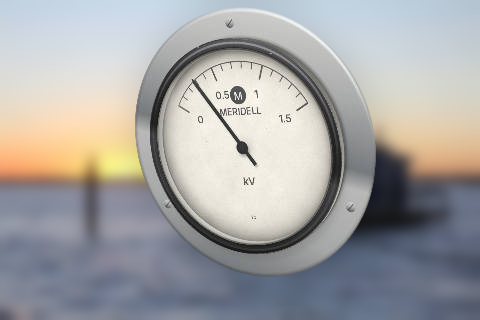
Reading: 0.3 (kV)
